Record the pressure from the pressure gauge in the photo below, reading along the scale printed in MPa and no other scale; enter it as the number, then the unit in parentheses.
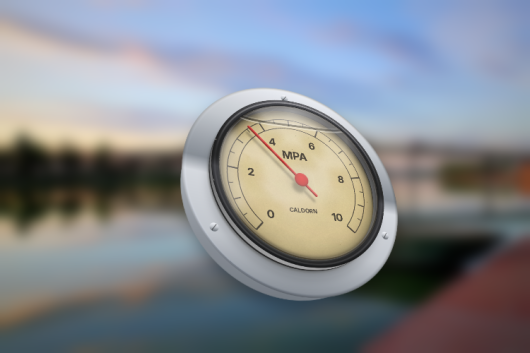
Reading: 3.5 (MPa)
